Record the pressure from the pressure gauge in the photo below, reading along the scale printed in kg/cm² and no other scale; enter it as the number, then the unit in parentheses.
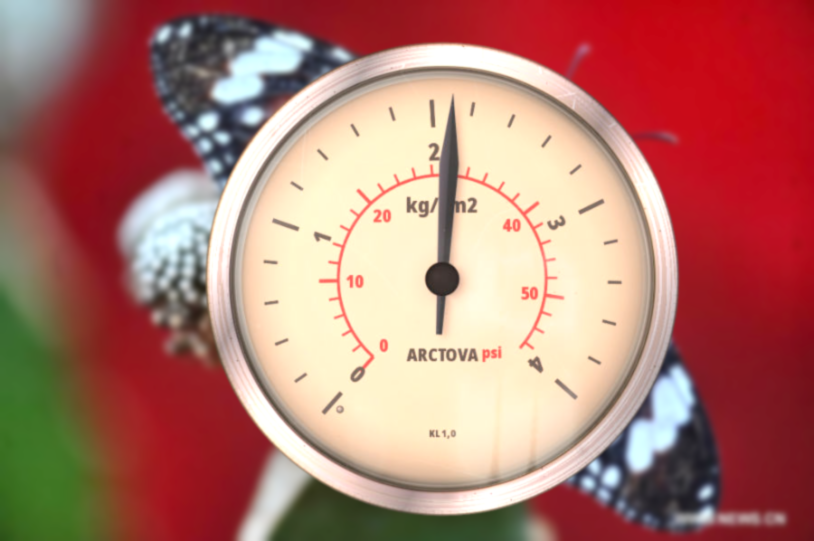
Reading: 2.1 (kg/cm²)
